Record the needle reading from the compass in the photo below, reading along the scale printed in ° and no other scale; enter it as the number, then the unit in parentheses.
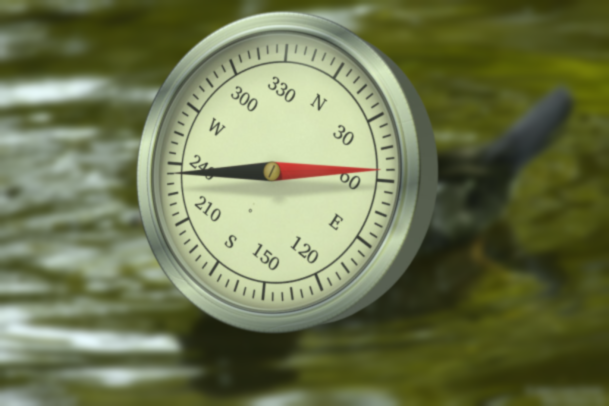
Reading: 55 (°)
